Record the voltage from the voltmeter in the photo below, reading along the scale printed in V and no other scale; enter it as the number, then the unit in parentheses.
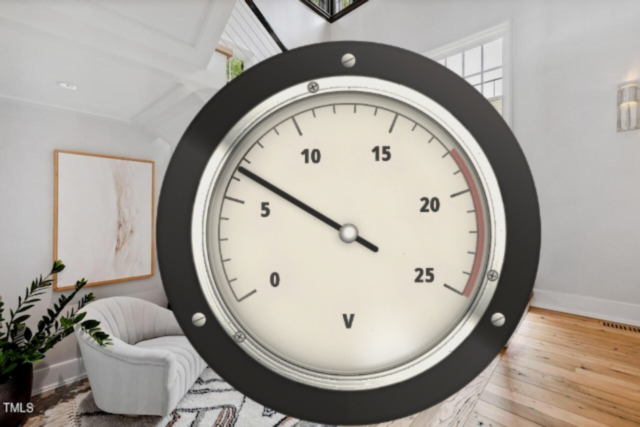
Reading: 6.5 (V)
